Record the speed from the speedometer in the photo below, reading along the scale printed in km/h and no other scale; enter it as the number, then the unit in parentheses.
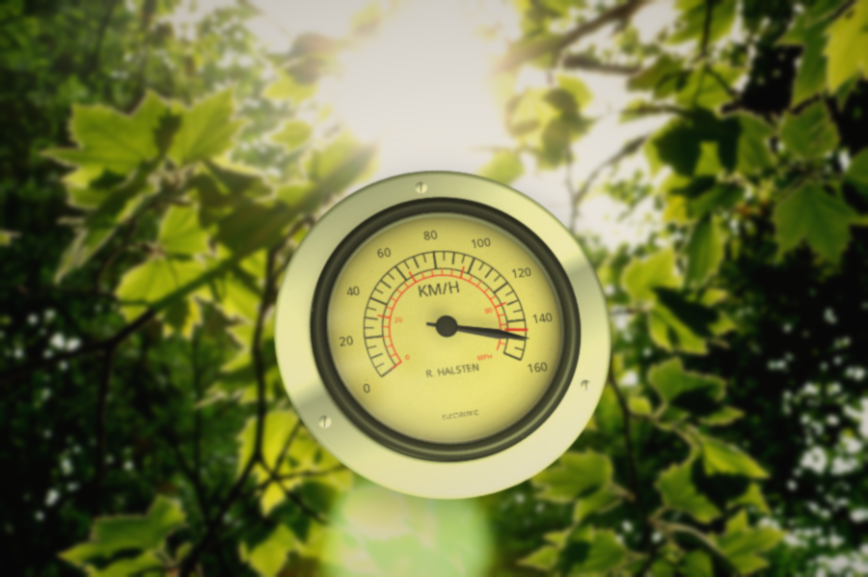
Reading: 150 (km/h)
